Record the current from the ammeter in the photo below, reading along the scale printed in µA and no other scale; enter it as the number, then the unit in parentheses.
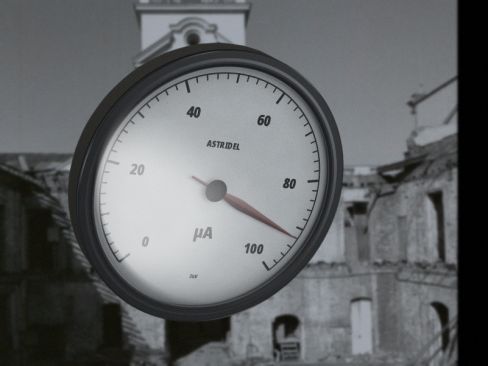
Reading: 92 (µA)
